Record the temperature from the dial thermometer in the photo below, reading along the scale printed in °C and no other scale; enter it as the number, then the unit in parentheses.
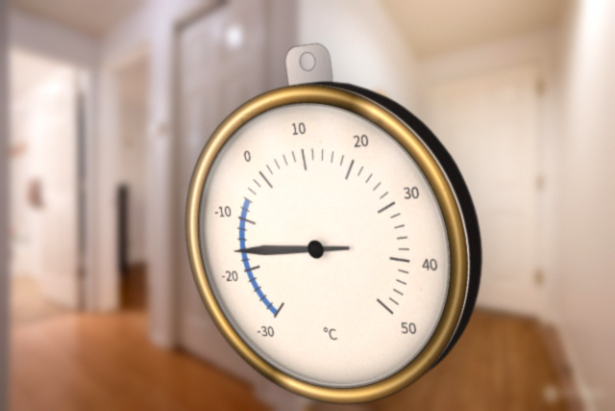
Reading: -16 (°C)
